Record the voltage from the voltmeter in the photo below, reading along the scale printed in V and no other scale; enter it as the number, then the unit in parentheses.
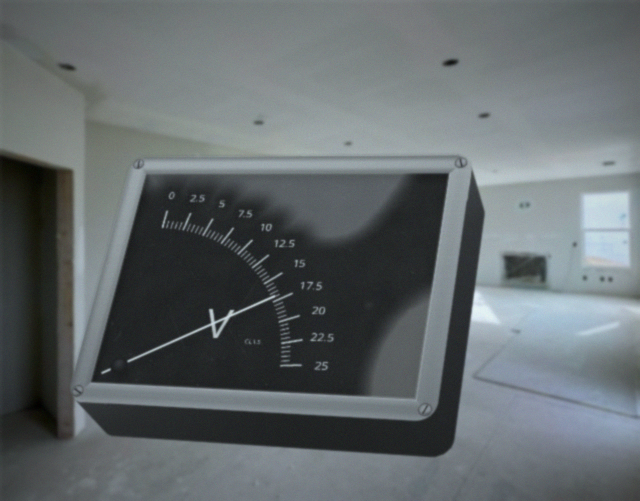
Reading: 17.5 (V)
